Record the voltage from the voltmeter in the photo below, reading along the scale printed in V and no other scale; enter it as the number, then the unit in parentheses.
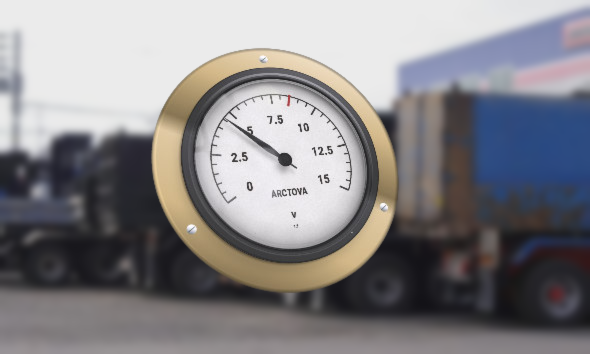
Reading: 4.5 (V)
